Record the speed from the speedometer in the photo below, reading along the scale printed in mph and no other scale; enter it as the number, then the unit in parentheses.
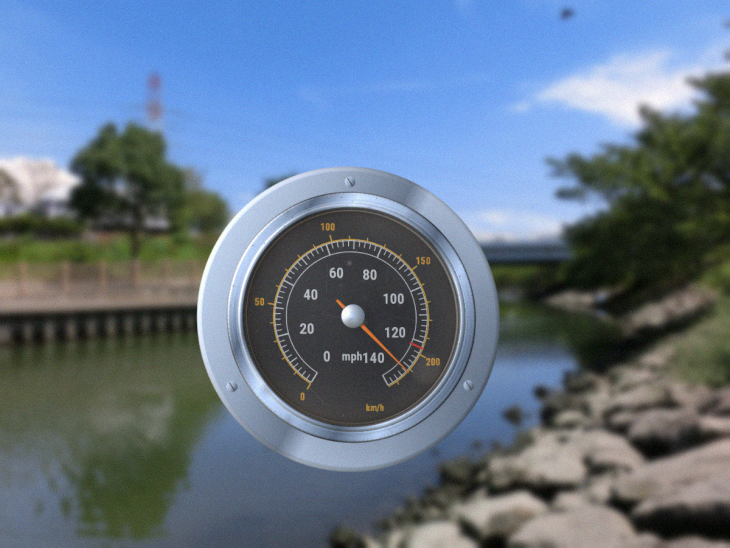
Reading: 132 (mph)
